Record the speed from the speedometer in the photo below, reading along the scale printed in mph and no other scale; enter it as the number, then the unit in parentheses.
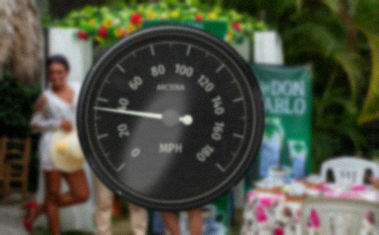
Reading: 35 (mph)
